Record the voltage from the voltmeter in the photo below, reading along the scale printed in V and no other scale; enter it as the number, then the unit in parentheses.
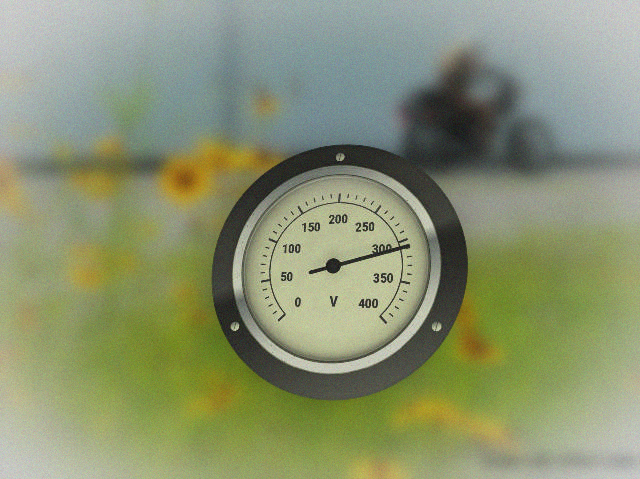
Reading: 310 (V)
